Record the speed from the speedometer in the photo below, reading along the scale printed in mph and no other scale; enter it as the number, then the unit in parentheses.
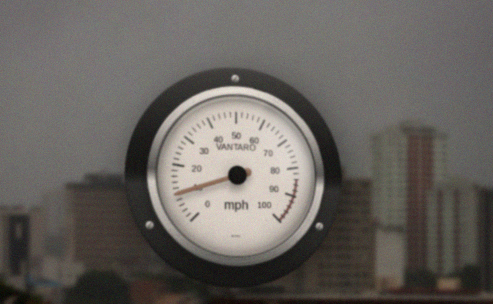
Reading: 10 (mph)
